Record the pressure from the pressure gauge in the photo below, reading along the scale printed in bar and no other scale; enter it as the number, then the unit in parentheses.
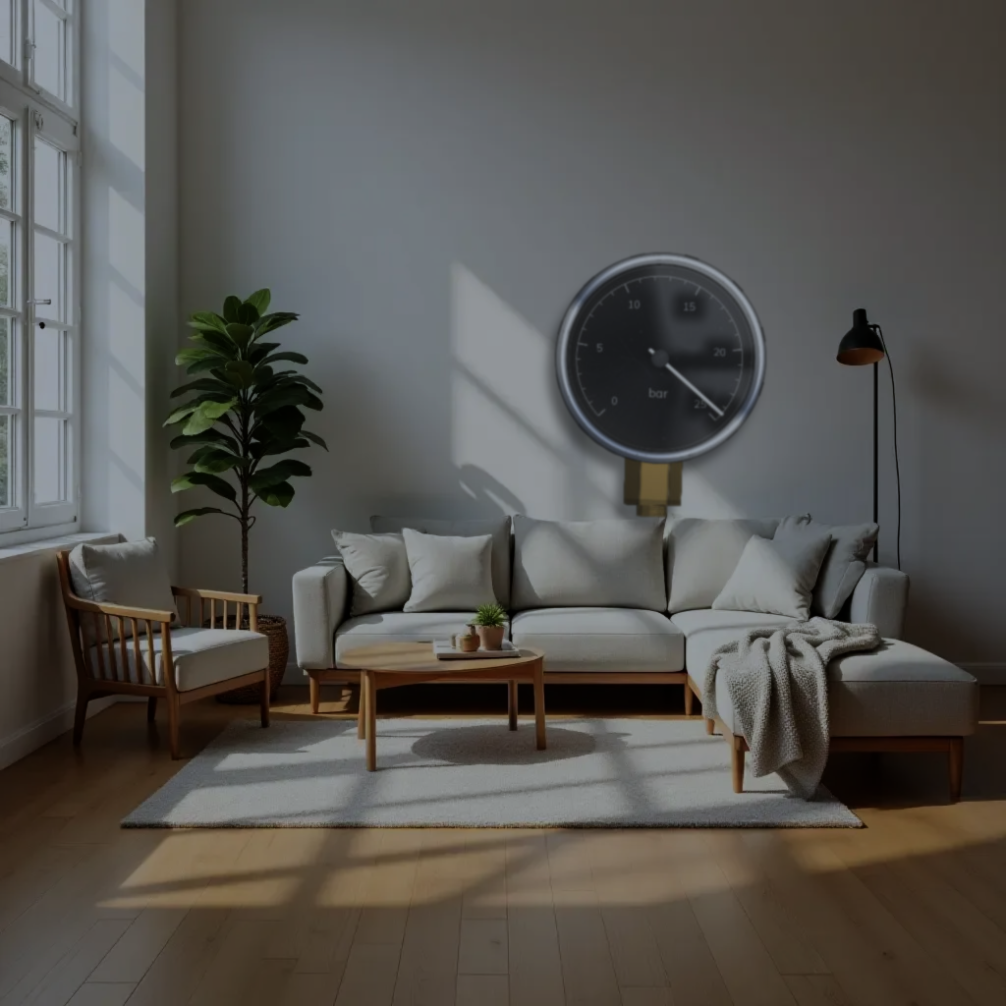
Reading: 24.5 (bar)
